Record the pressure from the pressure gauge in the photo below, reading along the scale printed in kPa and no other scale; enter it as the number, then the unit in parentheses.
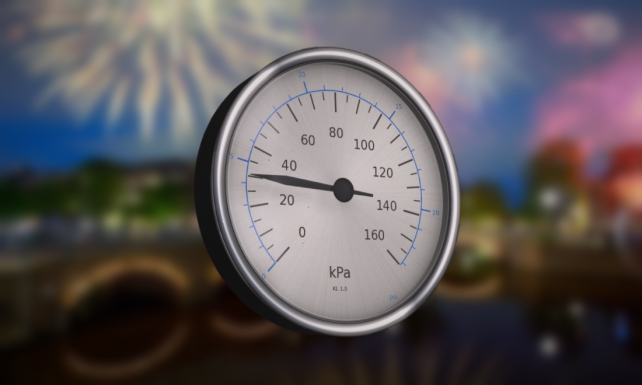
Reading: 30 (kPa)
